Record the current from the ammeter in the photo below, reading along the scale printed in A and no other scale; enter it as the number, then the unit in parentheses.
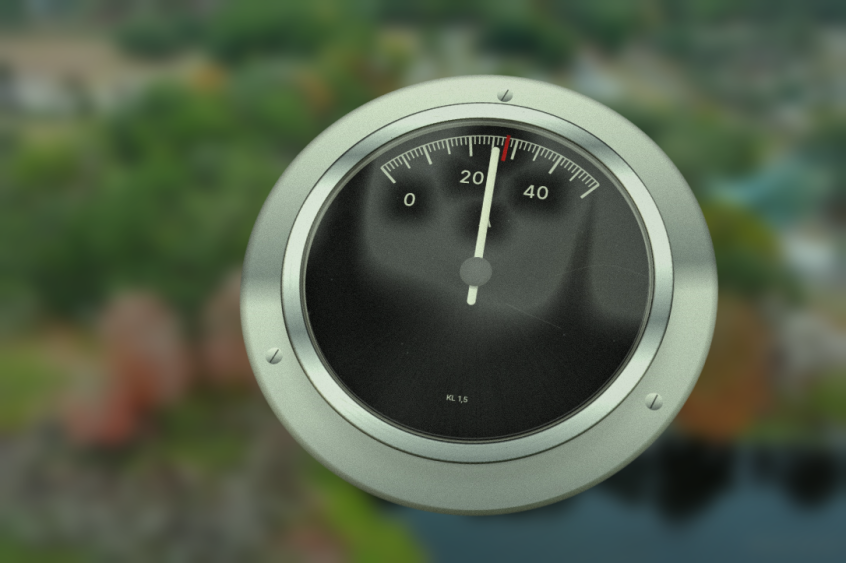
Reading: 26 (A)
